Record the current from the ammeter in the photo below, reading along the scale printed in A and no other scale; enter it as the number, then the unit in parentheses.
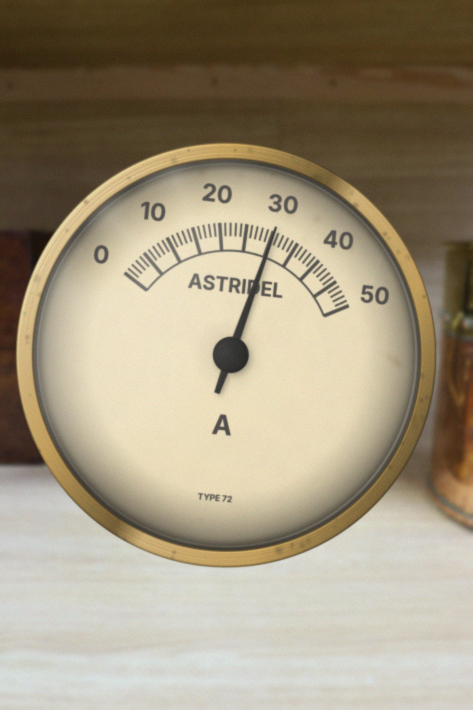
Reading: 30 (A)
